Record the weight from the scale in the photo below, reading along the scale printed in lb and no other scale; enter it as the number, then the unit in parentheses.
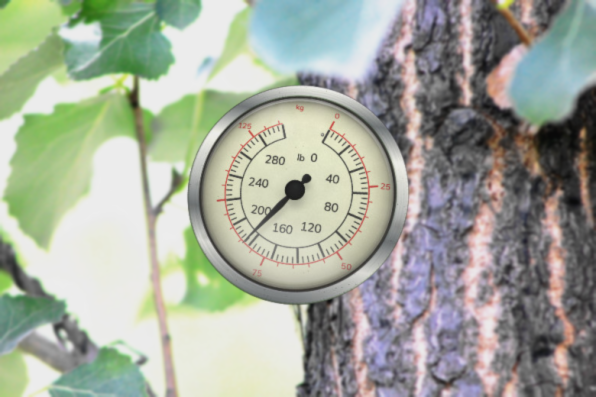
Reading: 184 (lb)
